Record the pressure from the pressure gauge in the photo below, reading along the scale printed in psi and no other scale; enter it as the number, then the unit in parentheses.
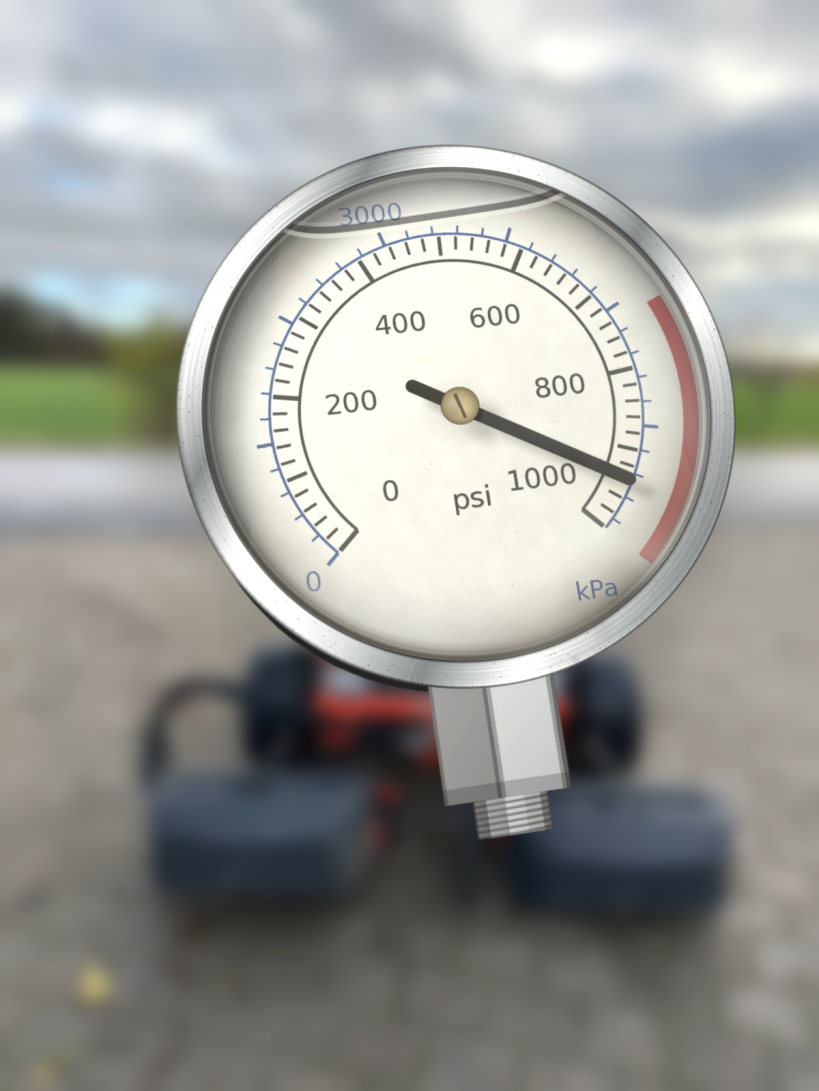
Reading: 940 (psi)
